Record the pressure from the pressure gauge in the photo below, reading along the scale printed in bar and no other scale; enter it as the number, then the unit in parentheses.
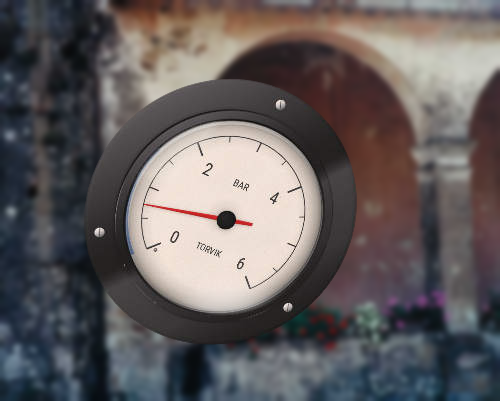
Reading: 0.75 (bar)
